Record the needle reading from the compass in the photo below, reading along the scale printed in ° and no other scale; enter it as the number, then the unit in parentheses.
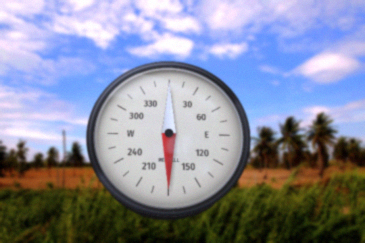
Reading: 180 (°)
